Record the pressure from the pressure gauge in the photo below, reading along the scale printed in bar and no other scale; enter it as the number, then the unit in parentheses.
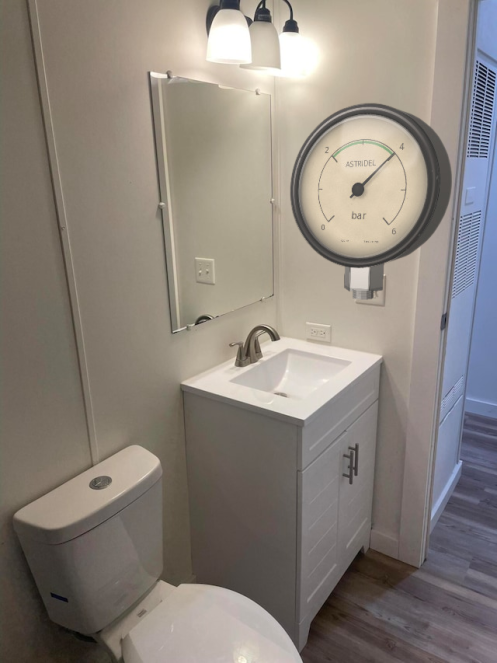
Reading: 4 (bar)
